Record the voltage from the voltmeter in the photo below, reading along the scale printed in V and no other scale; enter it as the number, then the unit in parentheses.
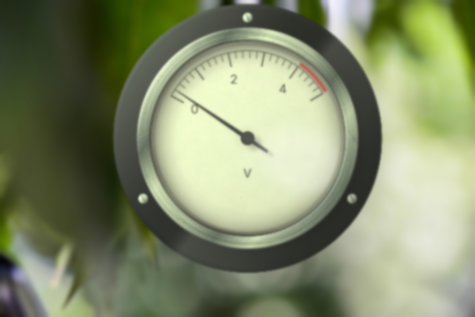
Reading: 0.2 (V)
